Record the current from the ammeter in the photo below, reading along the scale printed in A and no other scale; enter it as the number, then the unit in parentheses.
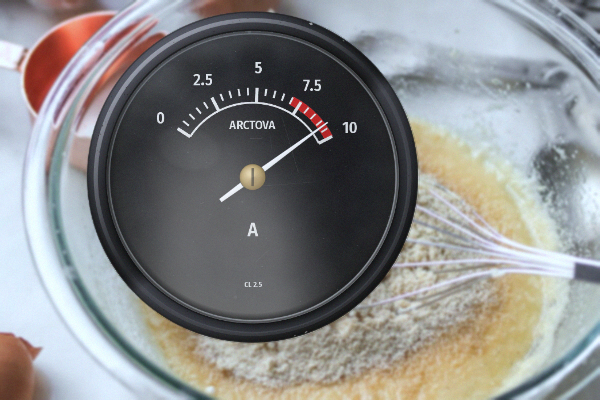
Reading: 9.25 (A)
